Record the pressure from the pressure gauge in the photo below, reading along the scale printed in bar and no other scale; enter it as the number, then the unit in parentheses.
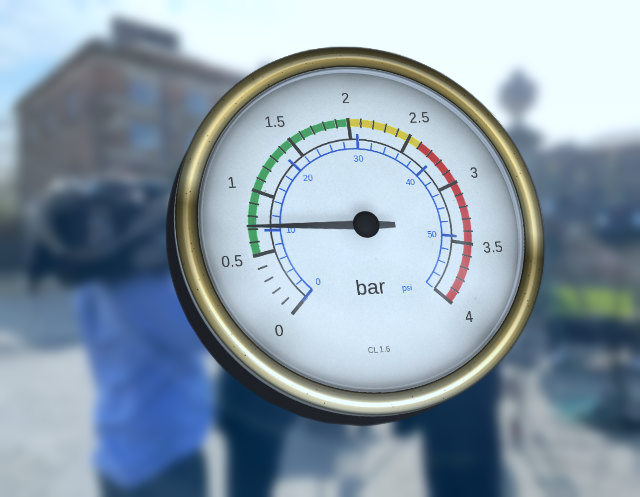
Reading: 0.7 (bar)
